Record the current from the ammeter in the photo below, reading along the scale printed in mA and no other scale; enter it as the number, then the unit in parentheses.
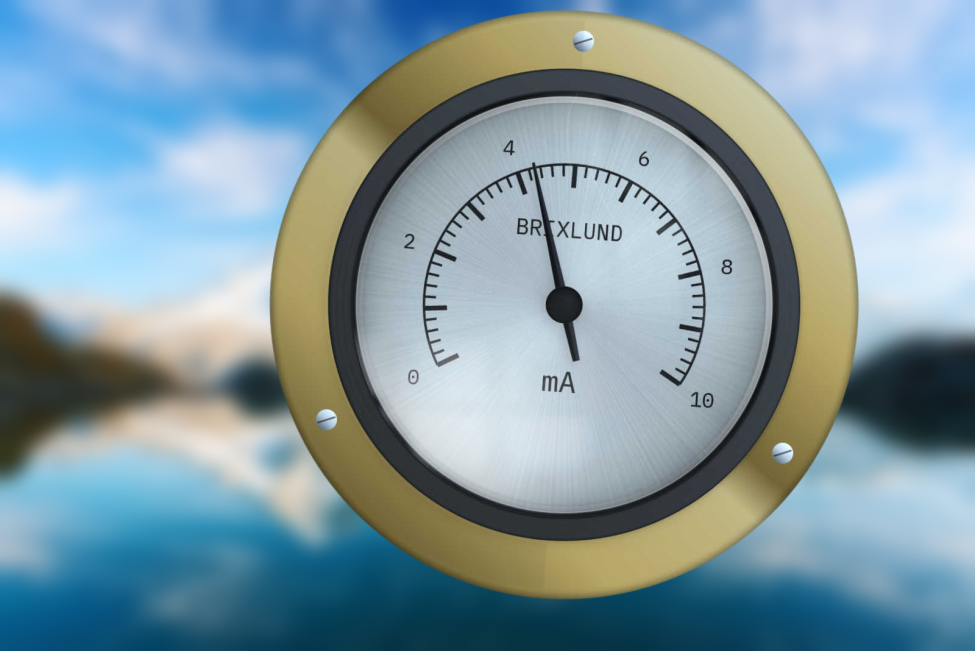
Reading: 4.3 (mA)
